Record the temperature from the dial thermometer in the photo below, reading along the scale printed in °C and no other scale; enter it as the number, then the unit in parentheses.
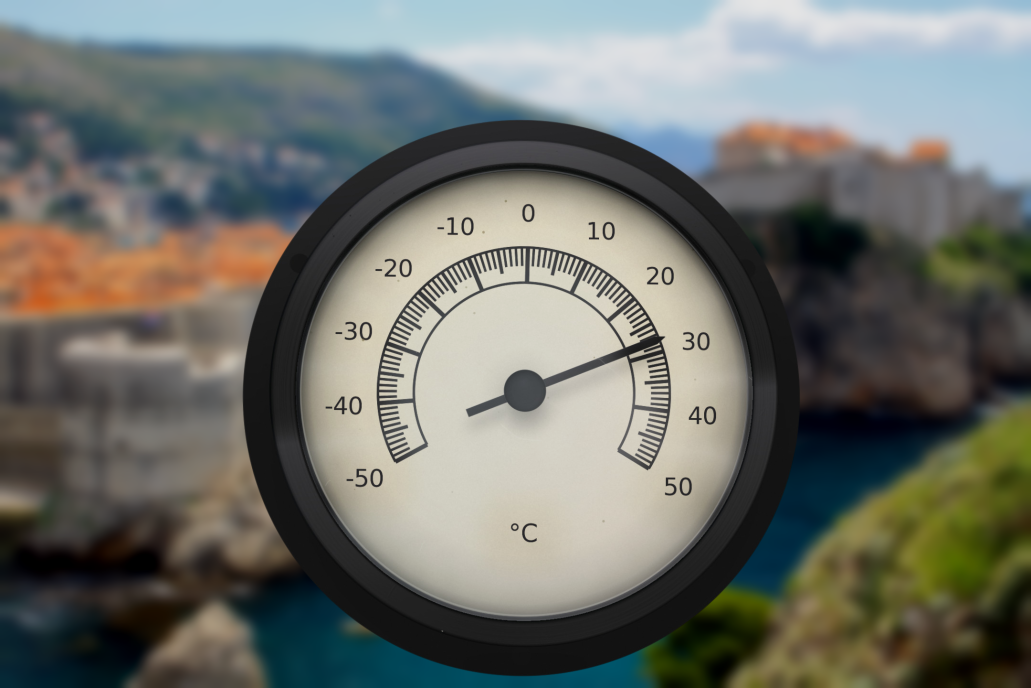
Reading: 28 (°C)
